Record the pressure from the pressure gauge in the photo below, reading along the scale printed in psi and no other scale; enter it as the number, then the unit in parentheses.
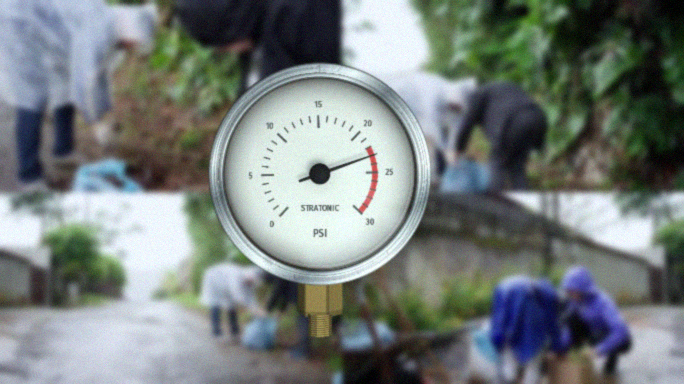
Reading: 23 (psi)
